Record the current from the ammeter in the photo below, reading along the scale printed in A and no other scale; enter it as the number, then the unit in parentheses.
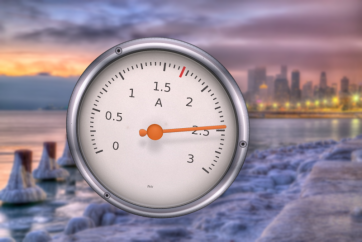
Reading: 2.45 (A)
